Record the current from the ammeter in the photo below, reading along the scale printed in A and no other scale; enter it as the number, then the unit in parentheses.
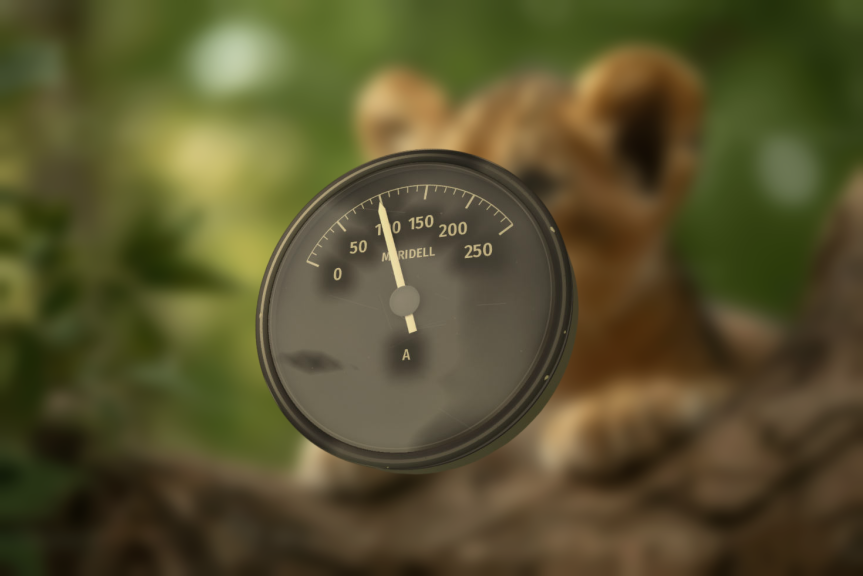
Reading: 100 (A)
